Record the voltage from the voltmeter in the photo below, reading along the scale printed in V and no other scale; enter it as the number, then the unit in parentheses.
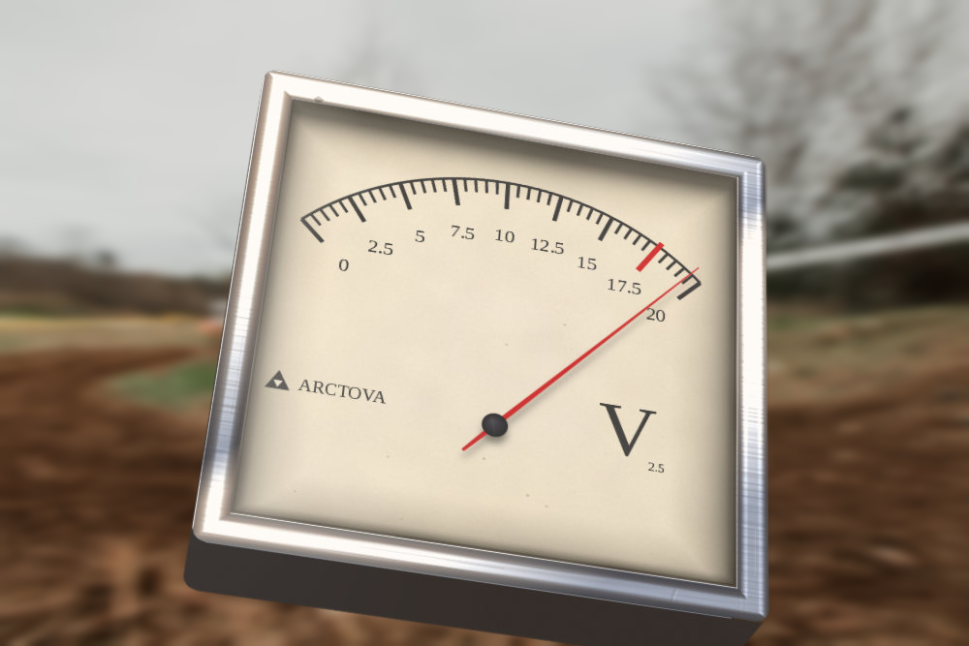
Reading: 19.5 (V)
